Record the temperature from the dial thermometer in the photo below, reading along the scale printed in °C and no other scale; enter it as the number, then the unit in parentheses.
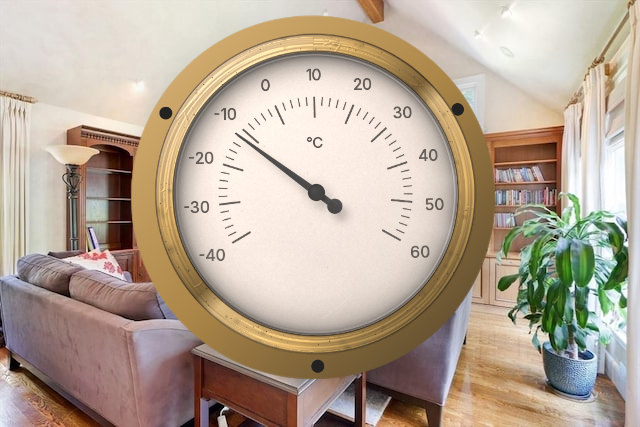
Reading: -12 (°C)
